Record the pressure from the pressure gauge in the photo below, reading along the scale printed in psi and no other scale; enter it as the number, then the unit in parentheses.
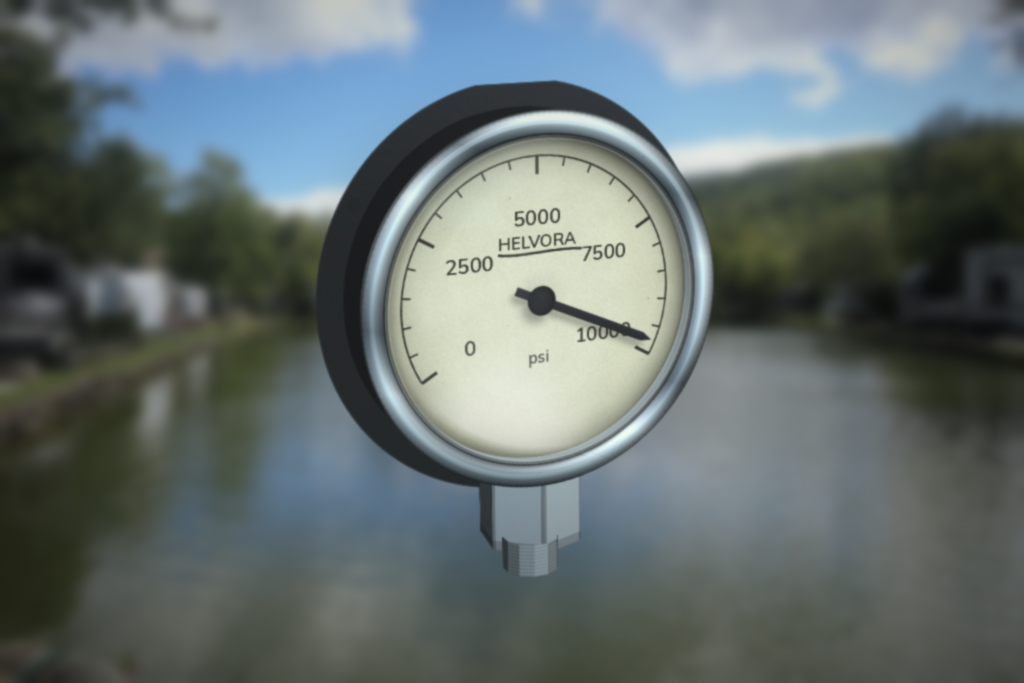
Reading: 9750 (psi)
